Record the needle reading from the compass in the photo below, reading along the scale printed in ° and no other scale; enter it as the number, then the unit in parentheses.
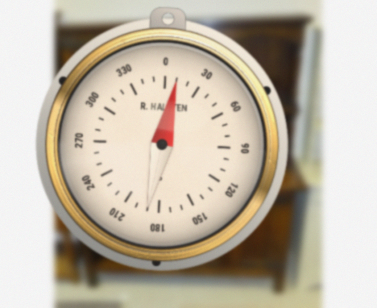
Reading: 10 (°)
